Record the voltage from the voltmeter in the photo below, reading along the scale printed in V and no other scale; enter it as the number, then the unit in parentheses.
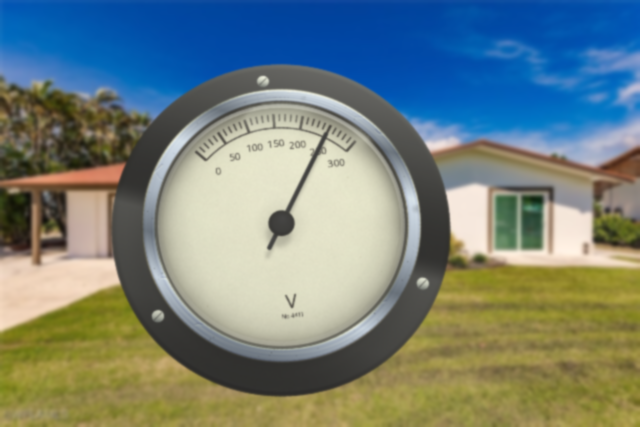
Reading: 250 (V)
